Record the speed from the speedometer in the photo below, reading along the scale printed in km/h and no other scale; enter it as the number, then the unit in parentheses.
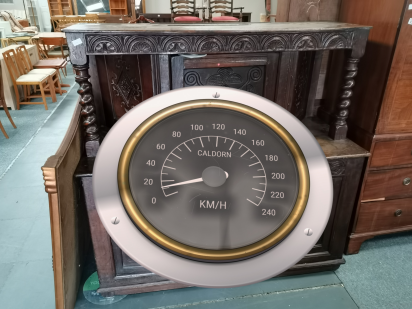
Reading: 10 (km/h)
